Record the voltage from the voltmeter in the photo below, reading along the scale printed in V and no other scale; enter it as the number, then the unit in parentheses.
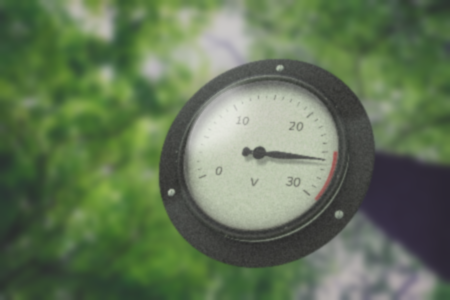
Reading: 26 (V)
